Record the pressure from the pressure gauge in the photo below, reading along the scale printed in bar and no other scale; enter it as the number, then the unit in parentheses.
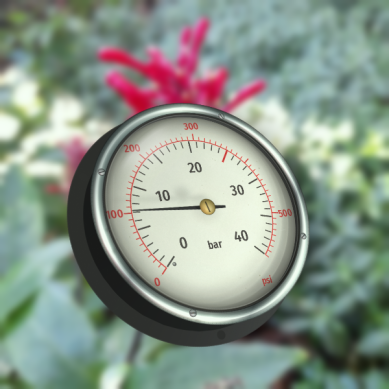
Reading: 7 (bar)
